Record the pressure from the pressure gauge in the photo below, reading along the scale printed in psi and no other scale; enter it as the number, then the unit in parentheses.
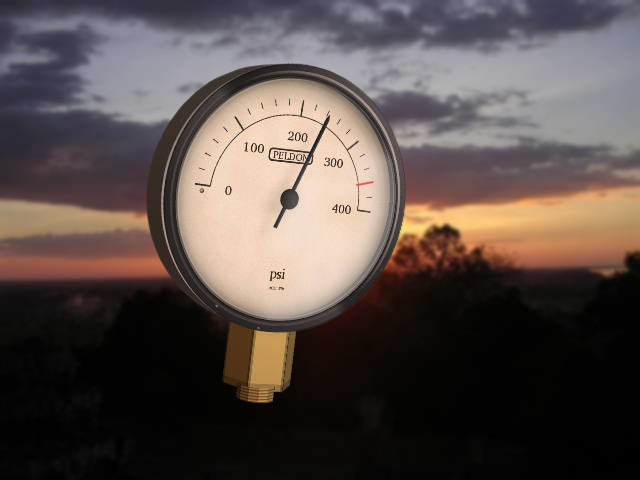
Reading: 240 (psi)
